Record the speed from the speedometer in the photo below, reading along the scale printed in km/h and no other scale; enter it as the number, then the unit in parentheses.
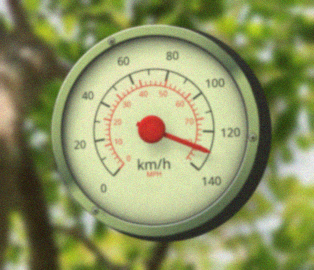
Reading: 130 (km/h)
